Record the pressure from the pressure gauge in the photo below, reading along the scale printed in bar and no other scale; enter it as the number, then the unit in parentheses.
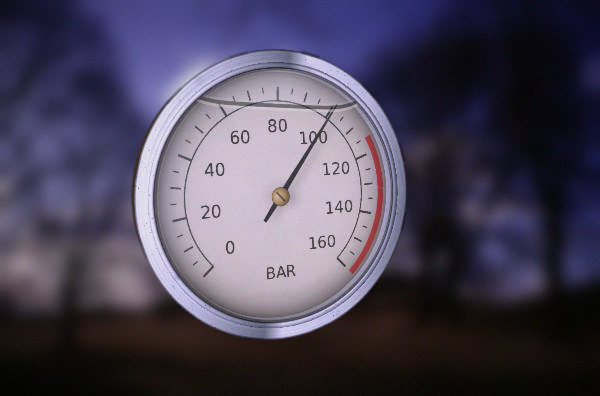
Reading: 100 (bar)
